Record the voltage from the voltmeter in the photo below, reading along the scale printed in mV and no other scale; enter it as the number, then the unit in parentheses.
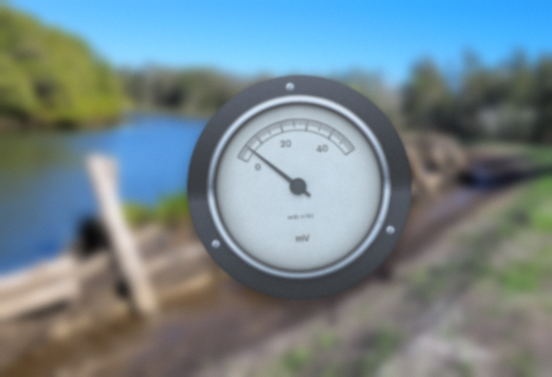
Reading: 5 (mV)
